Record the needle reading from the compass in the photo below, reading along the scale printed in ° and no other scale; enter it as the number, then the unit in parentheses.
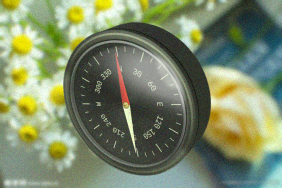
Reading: 0 (°)
